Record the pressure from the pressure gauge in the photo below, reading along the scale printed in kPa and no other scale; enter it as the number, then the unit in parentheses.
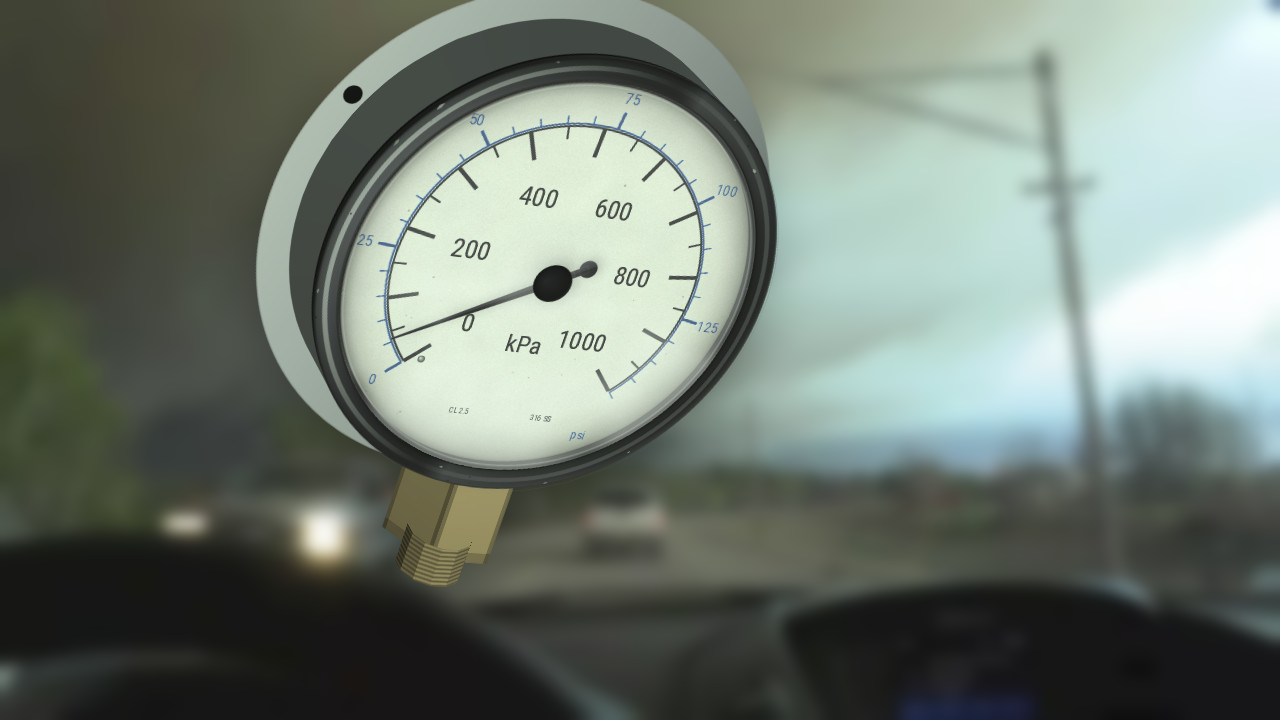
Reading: 50 (kPa)
